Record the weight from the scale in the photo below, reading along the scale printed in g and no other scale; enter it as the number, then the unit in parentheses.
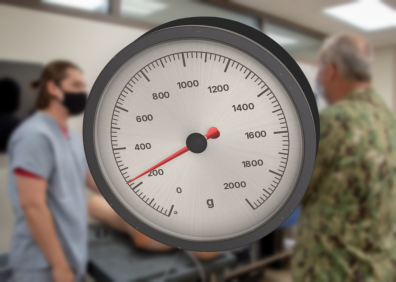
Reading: 240 (g)
